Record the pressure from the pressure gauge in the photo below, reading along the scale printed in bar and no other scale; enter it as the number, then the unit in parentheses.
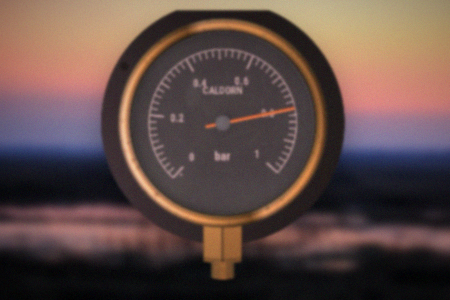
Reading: 0.8 (bar)
